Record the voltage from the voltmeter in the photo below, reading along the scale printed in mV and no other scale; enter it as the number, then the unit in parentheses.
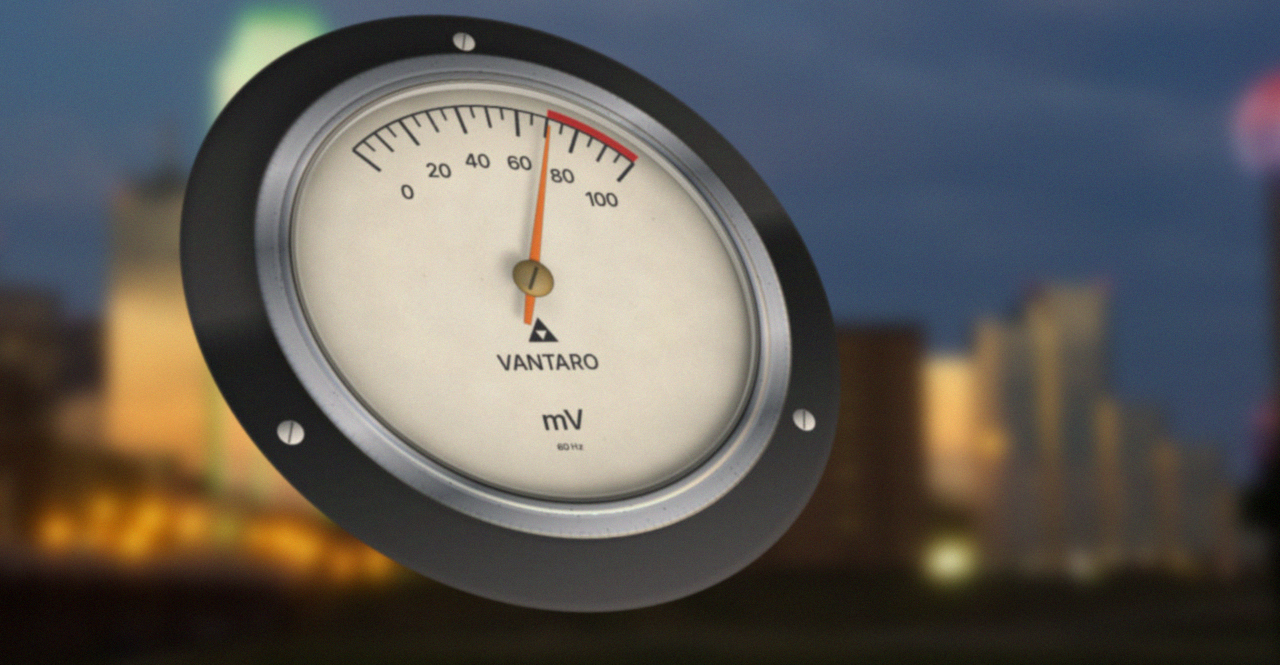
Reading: 70 (mV)
